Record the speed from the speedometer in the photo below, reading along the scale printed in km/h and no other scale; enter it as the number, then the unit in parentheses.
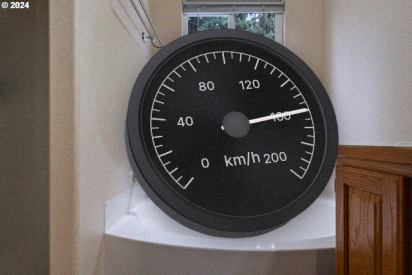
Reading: 160 (km/h)
